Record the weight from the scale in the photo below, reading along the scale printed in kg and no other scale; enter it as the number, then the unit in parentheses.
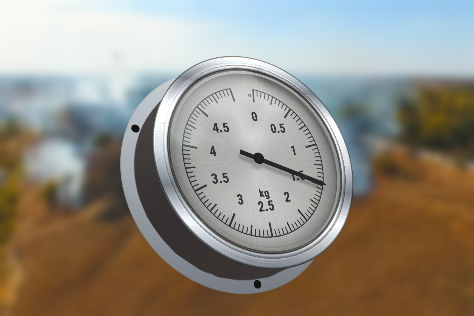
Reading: 1.5 (kg)
